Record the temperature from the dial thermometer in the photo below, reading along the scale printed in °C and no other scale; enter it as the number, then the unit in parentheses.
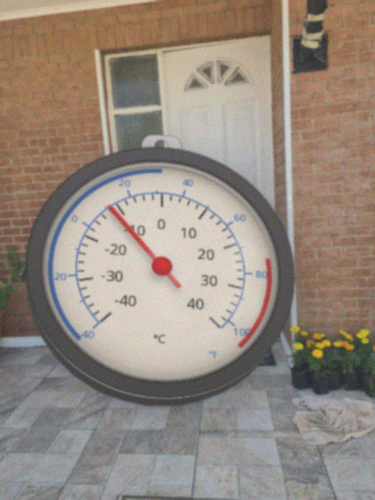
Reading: -12 (°C)
